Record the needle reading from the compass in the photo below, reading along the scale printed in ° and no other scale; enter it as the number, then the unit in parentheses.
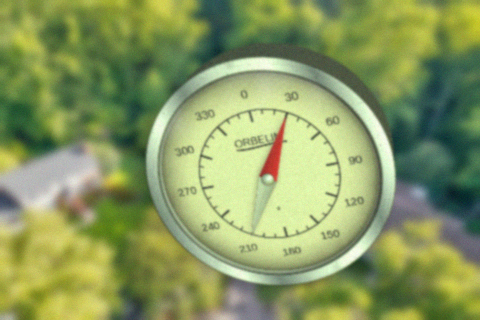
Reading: 30 (°)
